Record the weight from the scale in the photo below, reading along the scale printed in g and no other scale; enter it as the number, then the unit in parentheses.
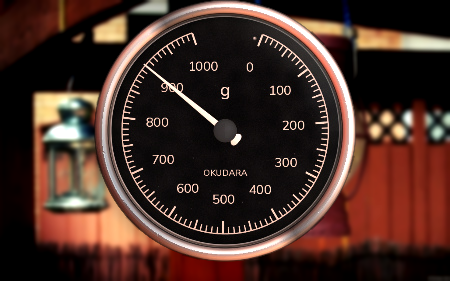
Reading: 900 (g)
